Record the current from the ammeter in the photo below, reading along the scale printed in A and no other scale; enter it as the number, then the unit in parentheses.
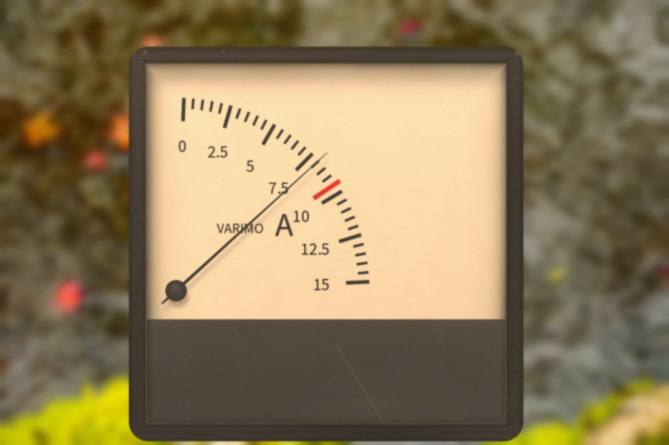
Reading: 8 (A)
